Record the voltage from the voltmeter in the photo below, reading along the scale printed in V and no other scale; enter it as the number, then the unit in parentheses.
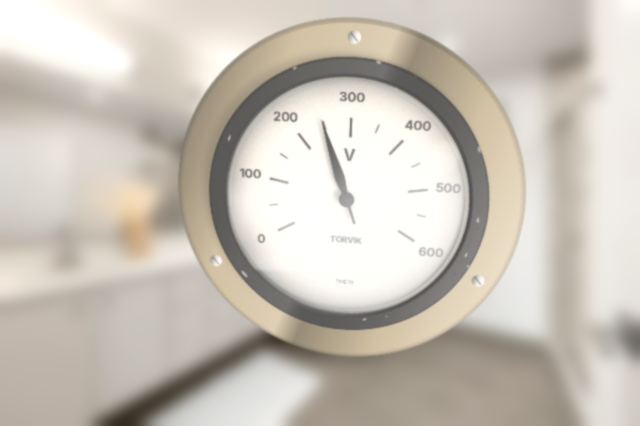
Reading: 250 (V)
